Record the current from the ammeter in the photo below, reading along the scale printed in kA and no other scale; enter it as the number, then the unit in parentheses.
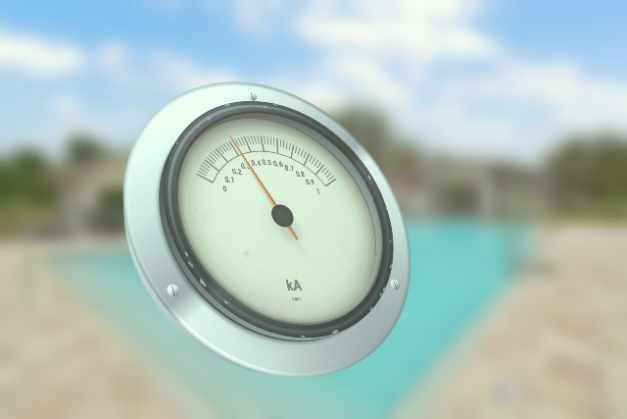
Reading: 0.3 (kA)
